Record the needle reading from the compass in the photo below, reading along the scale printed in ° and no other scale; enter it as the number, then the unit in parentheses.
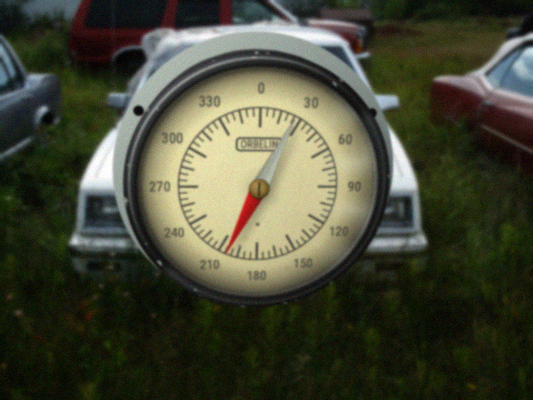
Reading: 205 (°)
